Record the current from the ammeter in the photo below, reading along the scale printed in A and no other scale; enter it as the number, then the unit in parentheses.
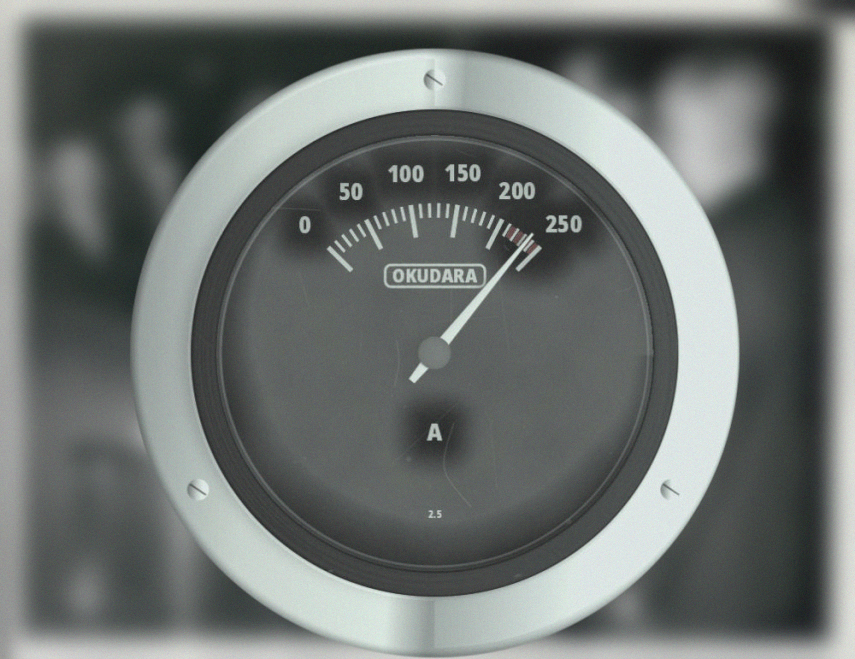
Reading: 235 (A)
